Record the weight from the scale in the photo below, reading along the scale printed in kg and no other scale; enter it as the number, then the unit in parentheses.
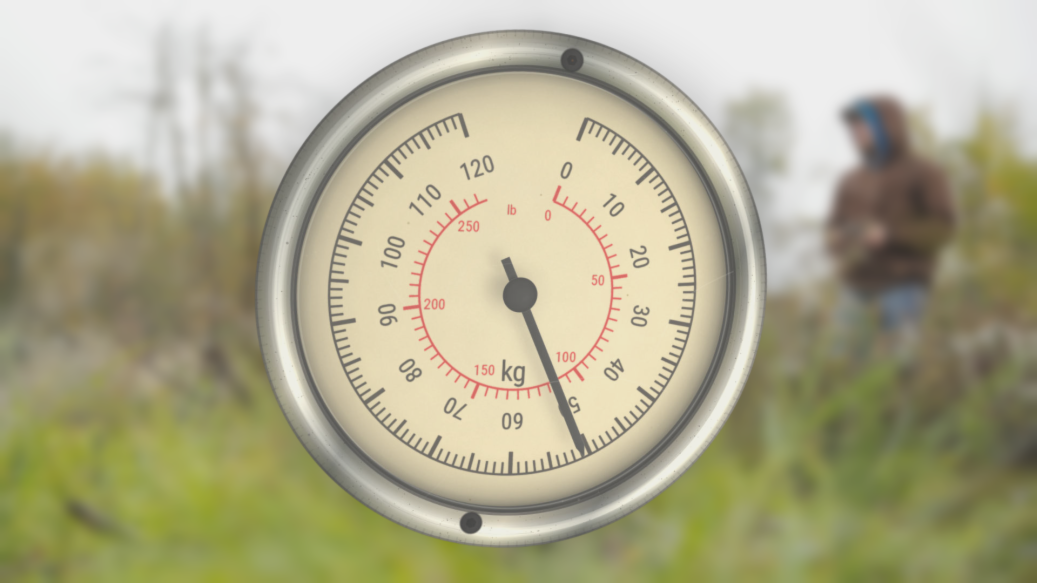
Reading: 51 (kg)
